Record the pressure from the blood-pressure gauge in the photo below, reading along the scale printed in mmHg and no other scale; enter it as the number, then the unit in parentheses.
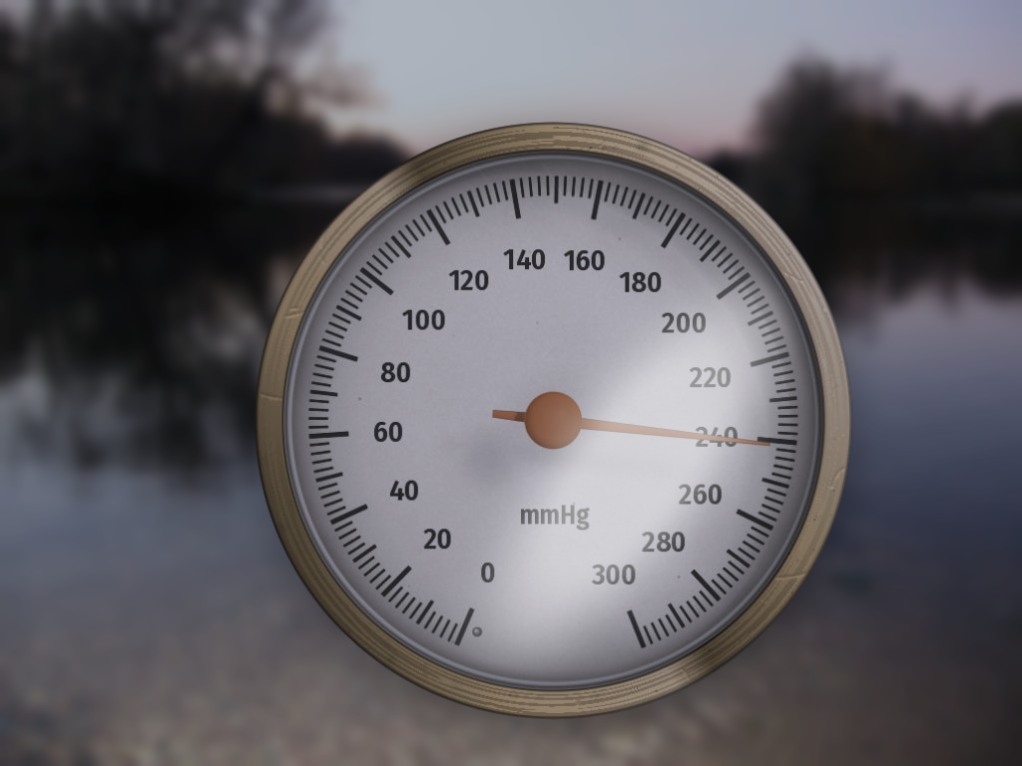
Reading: 241 (mmHg)
